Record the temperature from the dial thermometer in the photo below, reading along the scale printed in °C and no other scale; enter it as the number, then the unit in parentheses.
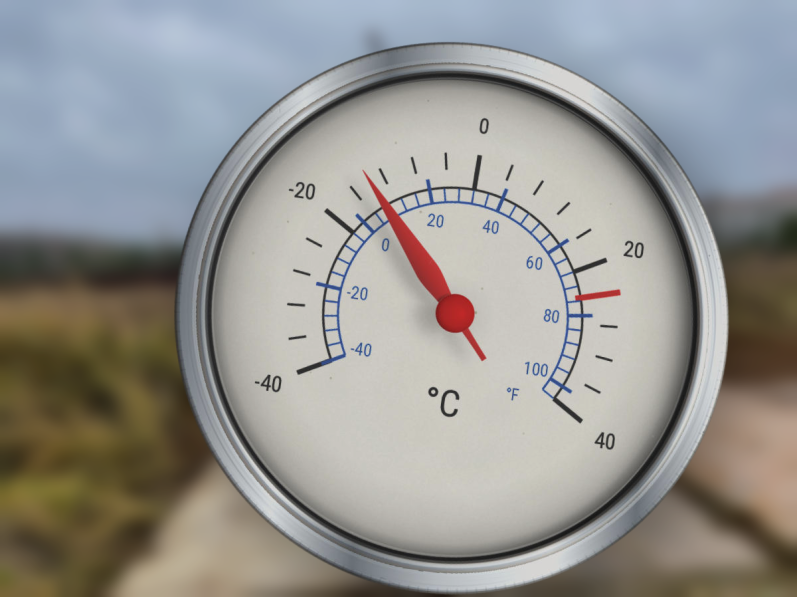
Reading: -14 (°C)
